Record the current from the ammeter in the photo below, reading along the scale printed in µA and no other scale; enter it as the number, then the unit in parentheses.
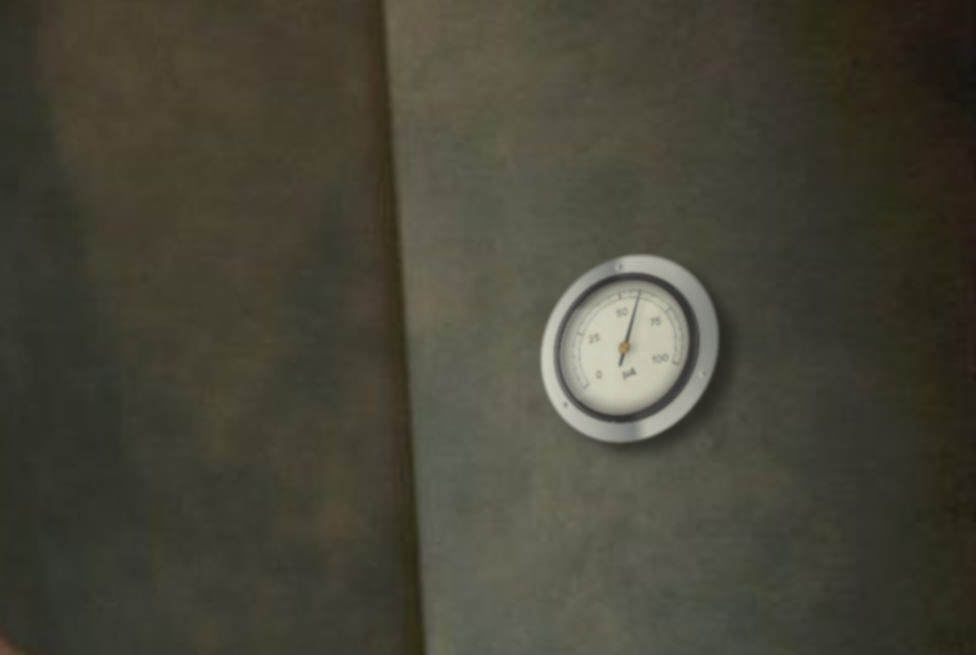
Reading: 60 (µA)
